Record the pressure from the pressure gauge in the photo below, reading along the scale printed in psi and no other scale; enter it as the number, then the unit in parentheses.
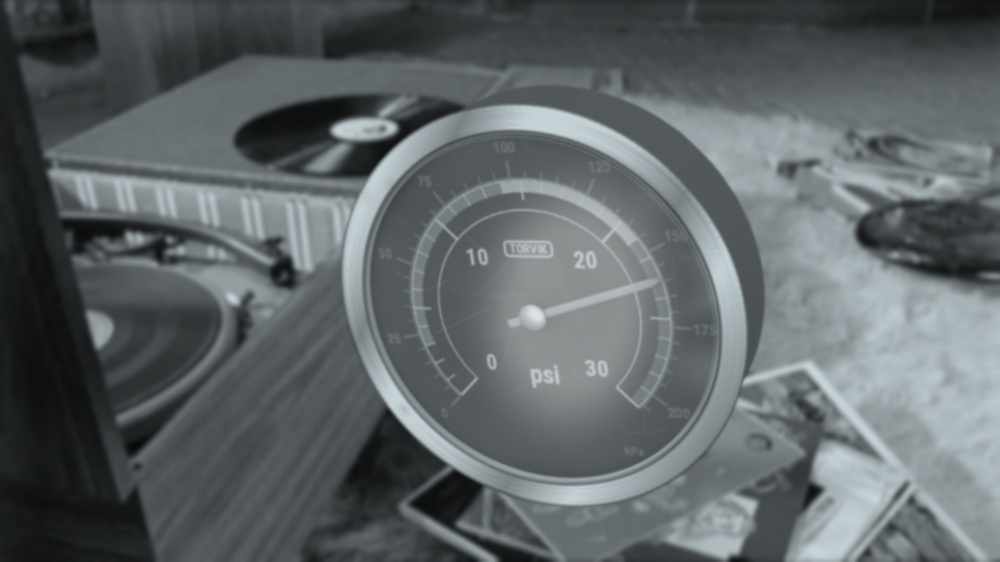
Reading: 23 (psi)
